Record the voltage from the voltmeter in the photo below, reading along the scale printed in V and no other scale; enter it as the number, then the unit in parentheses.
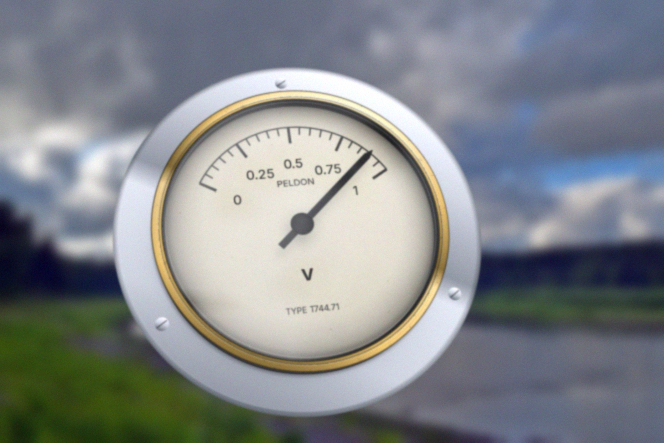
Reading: 0.9 (V)
